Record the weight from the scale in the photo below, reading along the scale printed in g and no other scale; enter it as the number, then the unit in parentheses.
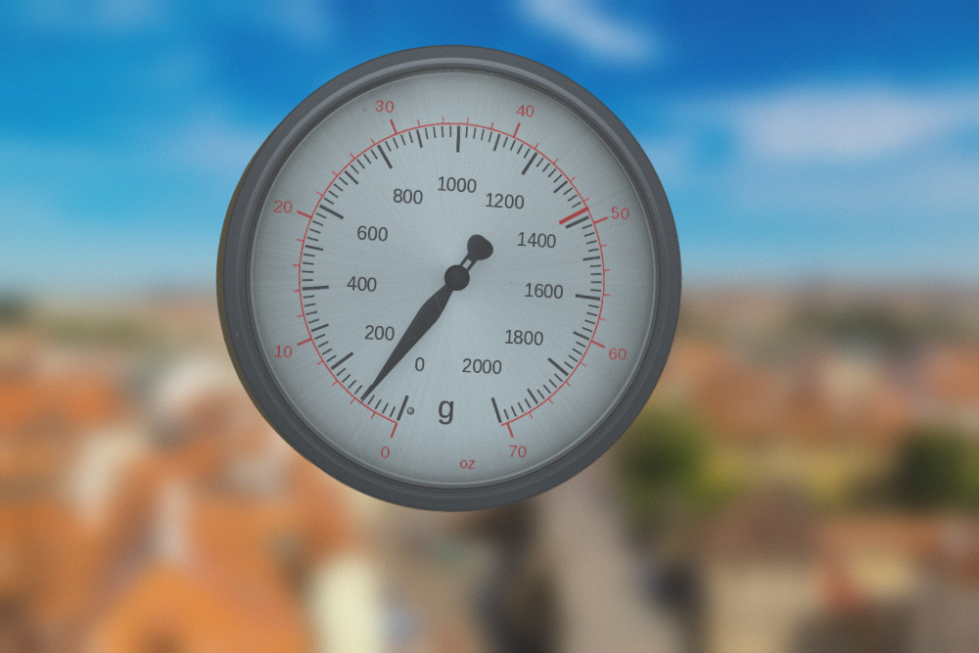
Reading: 100 (g)
